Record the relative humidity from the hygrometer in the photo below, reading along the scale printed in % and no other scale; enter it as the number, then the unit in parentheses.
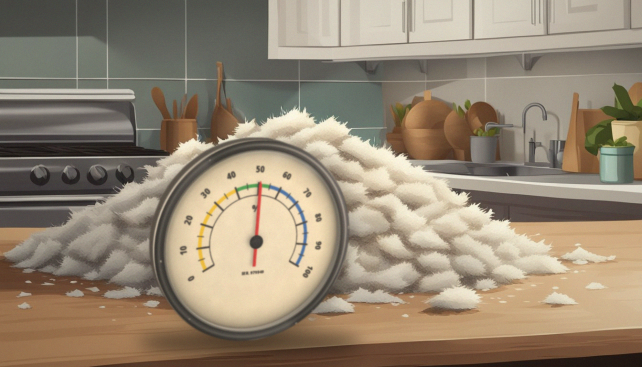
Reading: 50 (%)
